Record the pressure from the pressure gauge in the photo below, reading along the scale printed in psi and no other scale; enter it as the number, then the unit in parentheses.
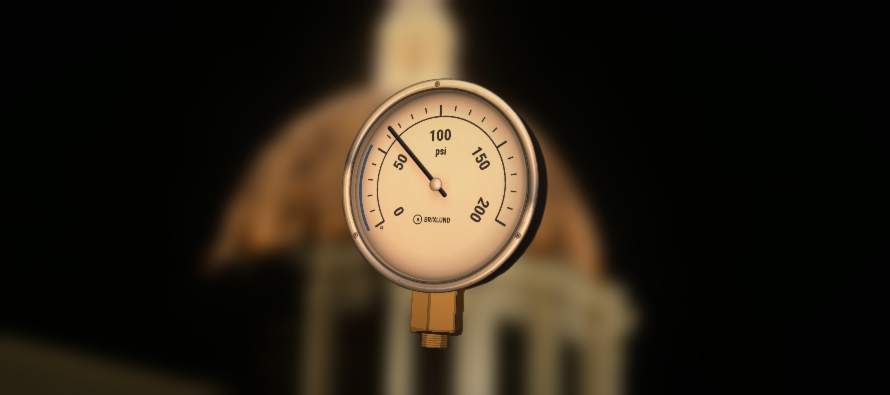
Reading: 65 (psi)
